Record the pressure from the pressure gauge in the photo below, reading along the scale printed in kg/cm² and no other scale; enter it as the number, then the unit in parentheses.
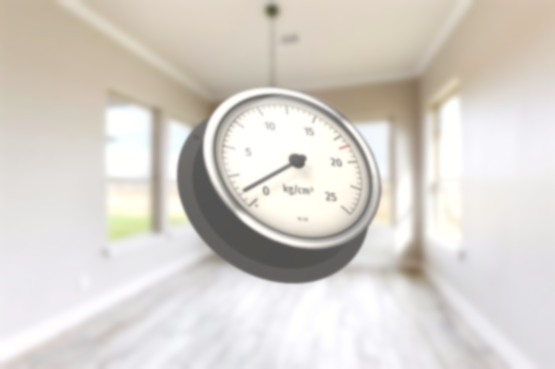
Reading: 1 (kg/cm²)
